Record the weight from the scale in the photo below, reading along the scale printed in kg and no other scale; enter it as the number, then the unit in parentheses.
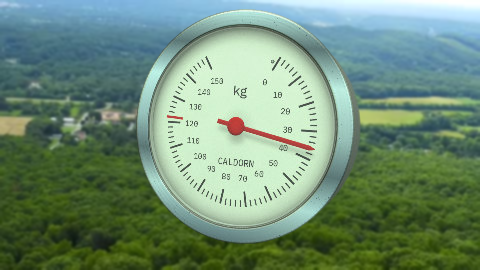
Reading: 36 (kg)
